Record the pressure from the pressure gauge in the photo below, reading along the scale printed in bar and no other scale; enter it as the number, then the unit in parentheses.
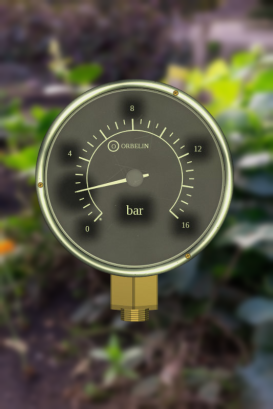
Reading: 2 (bar)
